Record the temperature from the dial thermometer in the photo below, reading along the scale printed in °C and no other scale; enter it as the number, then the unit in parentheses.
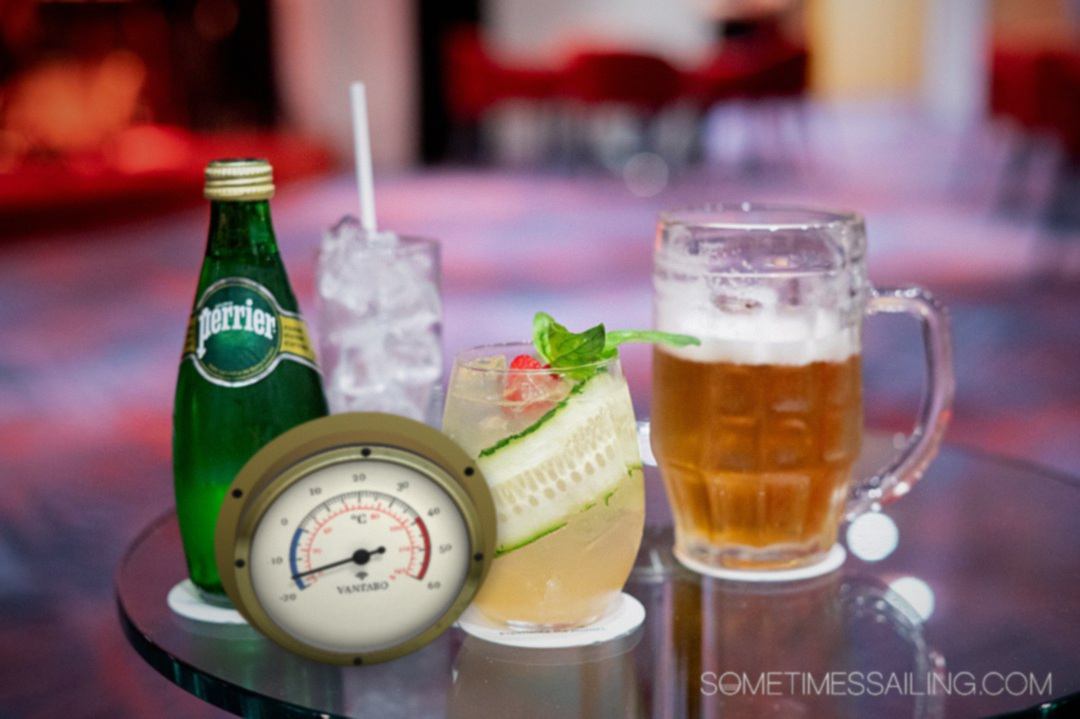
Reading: -15 (°C)
